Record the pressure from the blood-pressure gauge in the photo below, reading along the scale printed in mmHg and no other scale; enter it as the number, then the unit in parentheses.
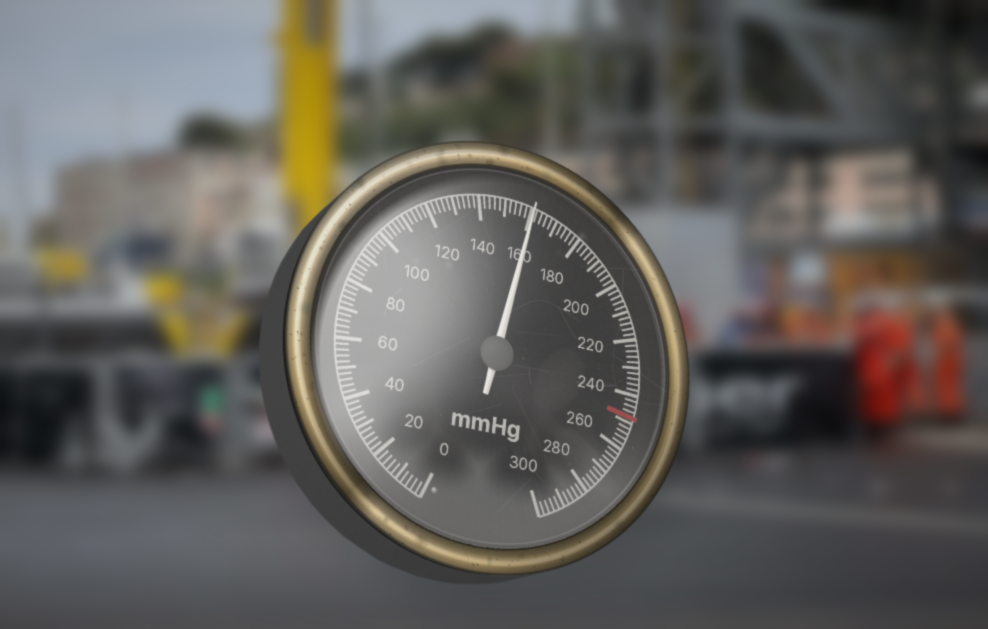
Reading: 160 (mmHg)
